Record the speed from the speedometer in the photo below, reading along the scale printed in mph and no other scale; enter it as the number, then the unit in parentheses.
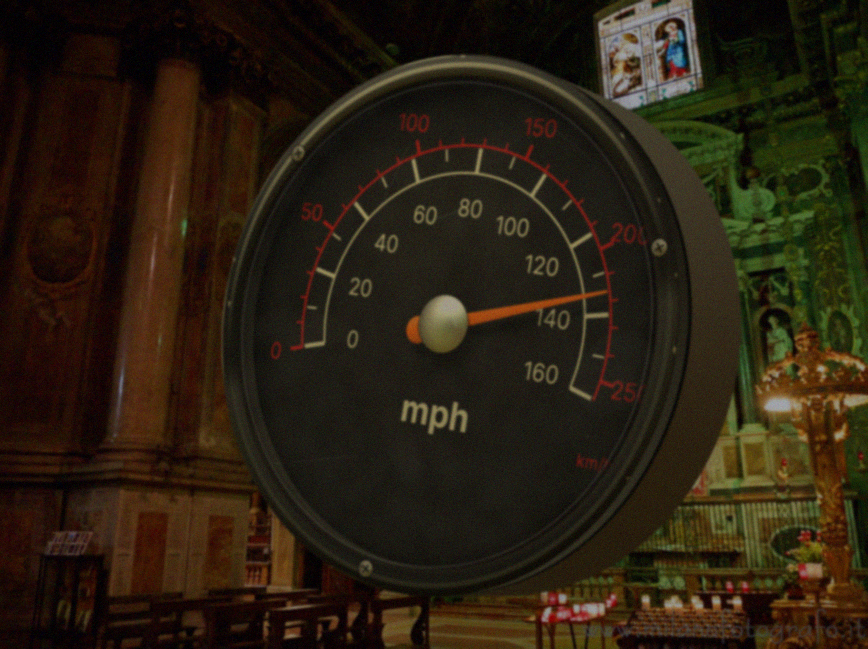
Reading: 135 (mph)
